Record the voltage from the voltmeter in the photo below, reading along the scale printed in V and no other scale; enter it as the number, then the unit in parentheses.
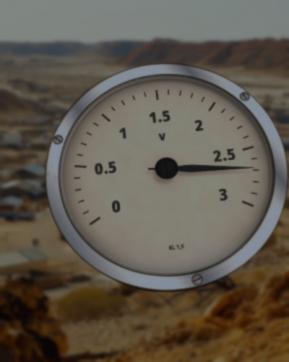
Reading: 2.7 (V)
